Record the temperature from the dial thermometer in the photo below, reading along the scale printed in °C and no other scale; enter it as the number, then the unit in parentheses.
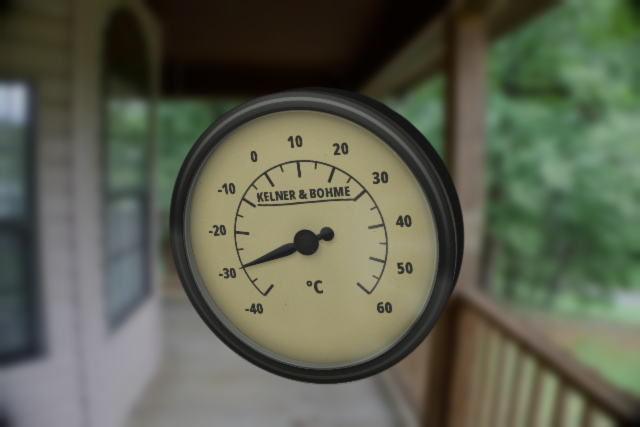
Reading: -30 (°C)
